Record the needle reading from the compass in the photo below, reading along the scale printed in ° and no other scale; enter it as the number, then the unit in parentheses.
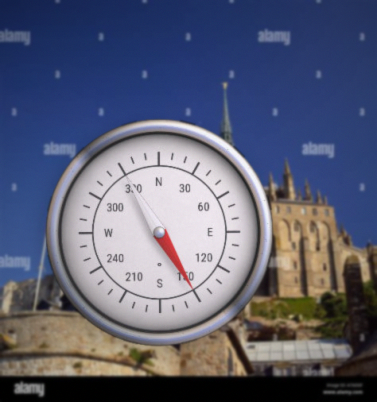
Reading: 150 (°)
